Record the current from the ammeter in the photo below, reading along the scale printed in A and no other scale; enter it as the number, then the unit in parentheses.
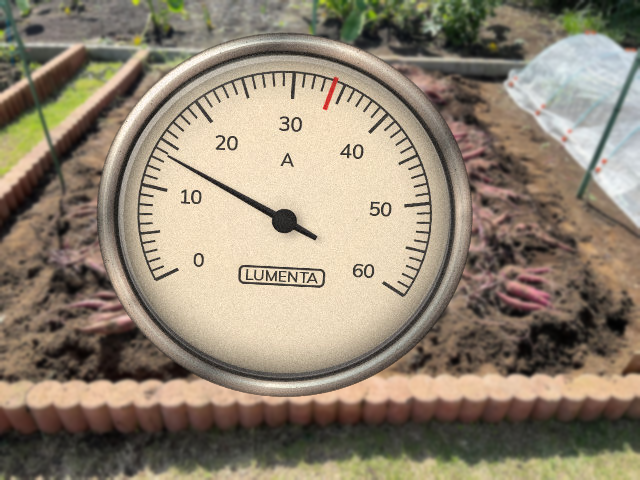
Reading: 14 (A)
